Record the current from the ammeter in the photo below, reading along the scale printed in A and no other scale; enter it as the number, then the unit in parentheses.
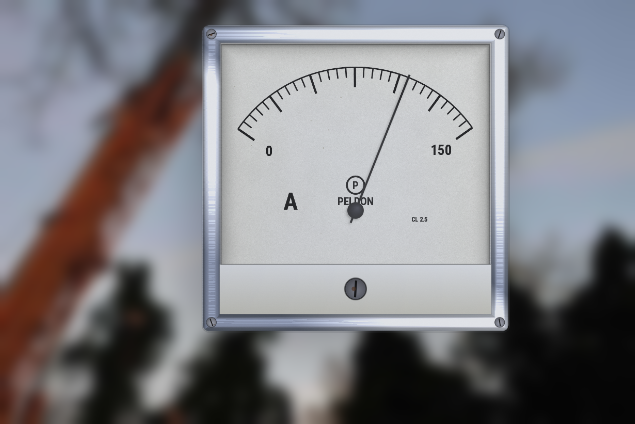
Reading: 105 (A)
